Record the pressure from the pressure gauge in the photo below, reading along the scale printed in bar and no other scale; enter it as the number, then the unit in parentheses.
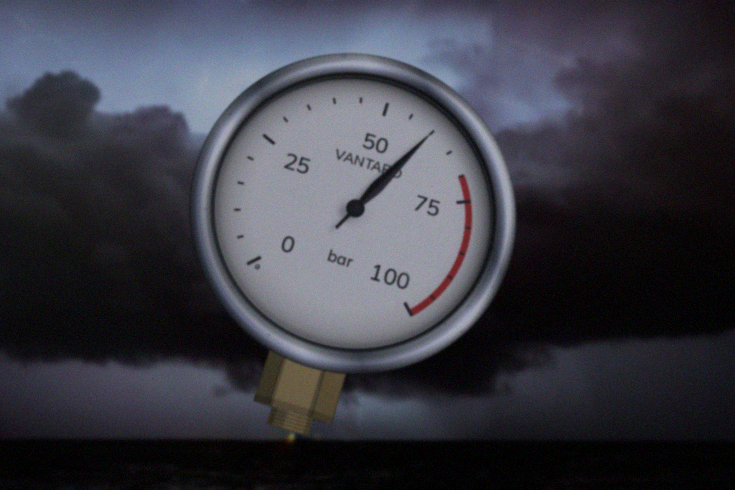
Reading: 60 (bar)
